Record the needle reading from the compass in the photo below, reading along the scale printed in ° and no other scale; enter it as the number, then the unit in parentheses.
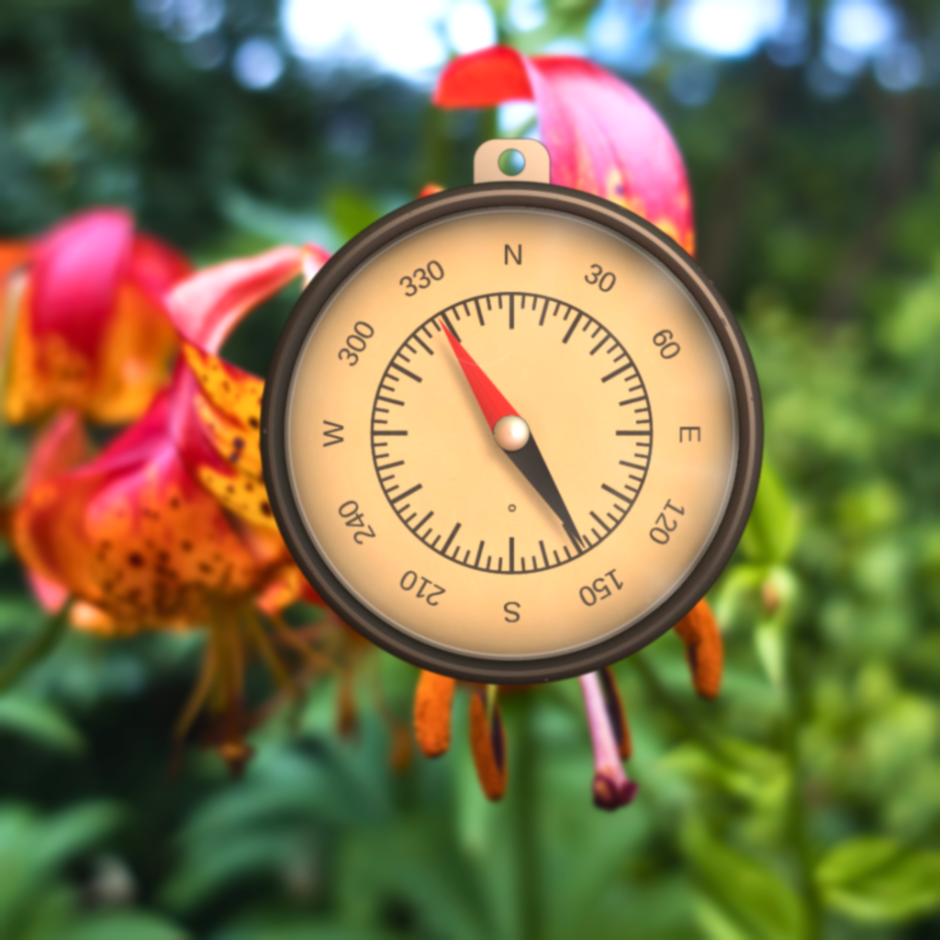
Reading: 327.5 (°)
